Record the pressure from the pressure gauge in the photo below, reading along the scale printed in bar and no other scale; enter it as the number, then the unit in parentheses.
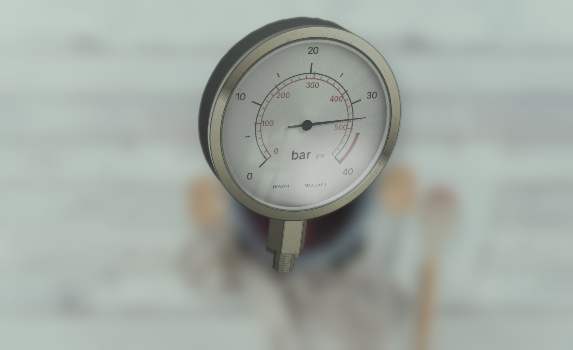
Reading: 32.5 (bar)
